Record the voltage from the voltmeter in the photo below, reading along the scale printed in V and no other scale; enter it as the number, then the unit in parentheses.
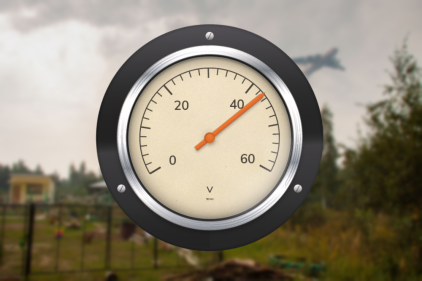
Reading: 43 (V)
